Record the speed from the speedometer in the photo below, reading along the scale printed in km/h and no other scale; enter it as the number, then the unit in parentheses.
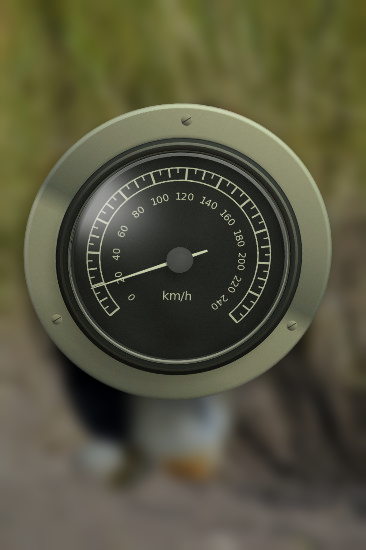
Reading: 20 (km/h)
